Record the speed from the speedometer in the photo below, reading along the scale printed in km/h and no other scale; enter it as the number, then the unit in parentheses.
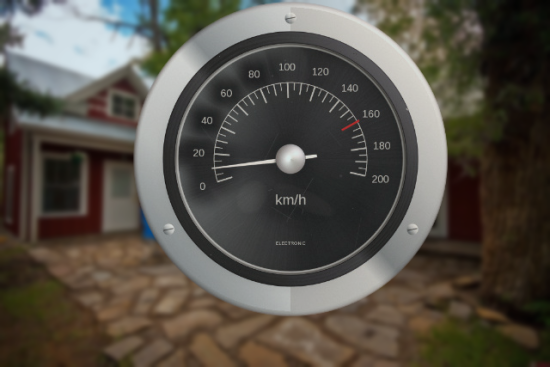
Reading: 10 (km/h)
